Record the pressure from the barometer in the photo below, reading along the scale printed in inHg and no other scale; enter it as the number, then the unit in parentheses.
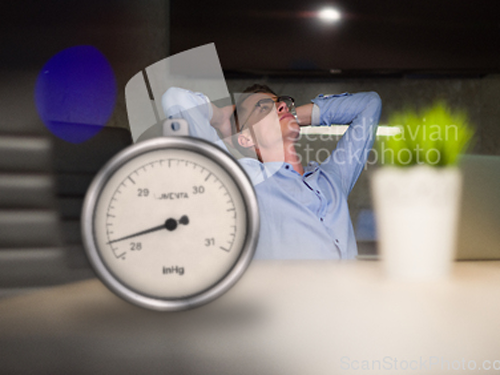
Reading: 28.2 (inHg)
